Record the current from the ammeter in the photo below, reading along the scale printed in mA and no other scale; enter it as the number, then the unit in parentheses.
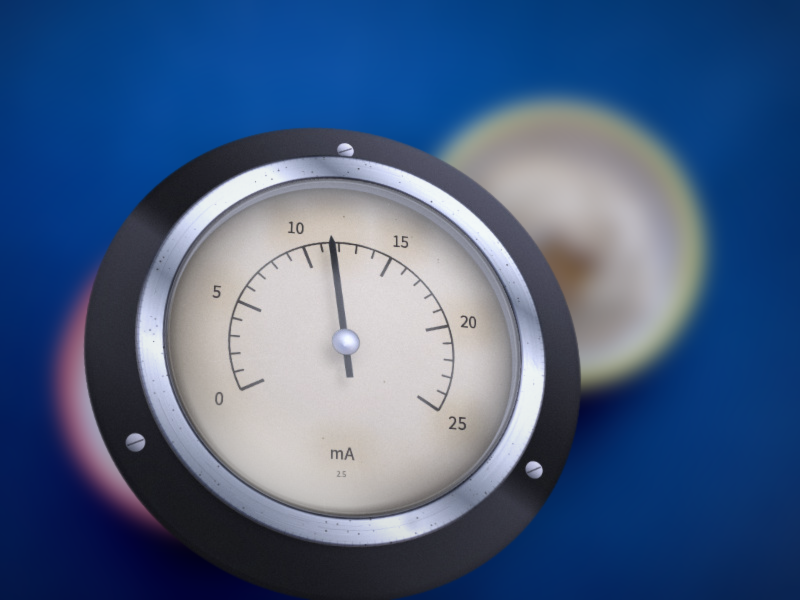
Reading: 11.5 (mA)
